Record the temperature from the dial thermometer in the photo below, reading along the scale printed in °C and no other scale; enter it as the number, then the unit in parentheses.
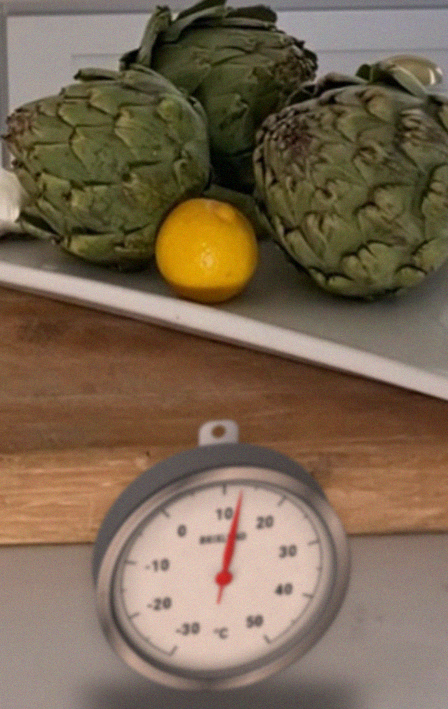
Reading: 12.5 (°C)
